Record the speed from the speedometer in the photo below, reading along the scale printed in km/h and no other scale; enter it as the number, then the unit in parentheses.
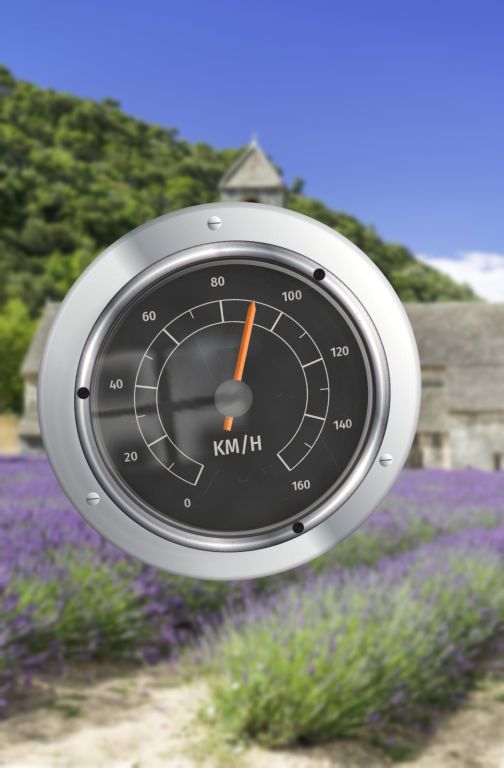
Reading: 90 (km/h)
